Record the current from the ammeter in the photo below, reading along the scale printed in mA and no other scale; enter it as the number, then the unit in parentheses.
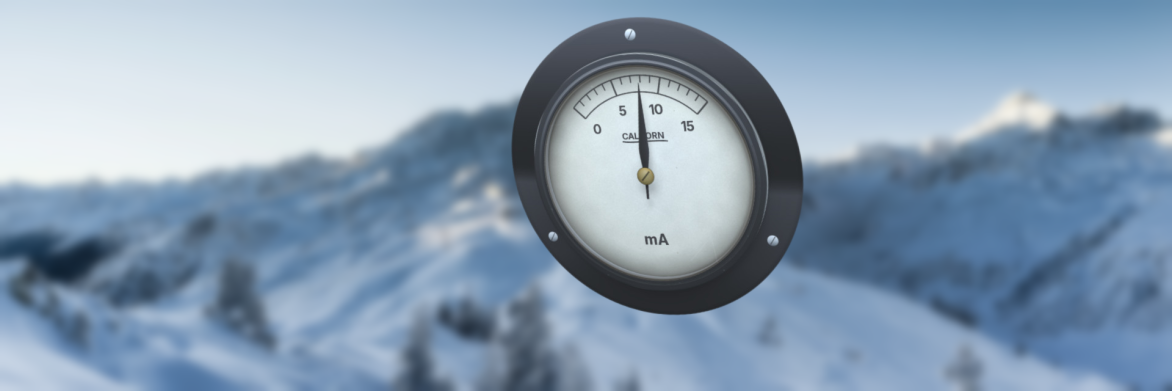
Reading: 8 (mA)
